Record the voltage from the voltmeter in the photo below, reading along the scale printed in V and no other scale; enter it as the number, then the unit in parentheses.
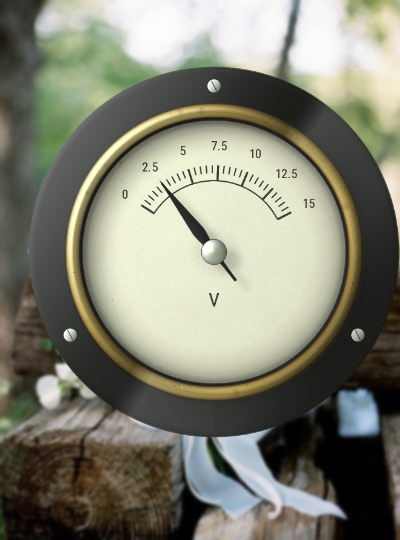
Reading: 2.5 (V)
